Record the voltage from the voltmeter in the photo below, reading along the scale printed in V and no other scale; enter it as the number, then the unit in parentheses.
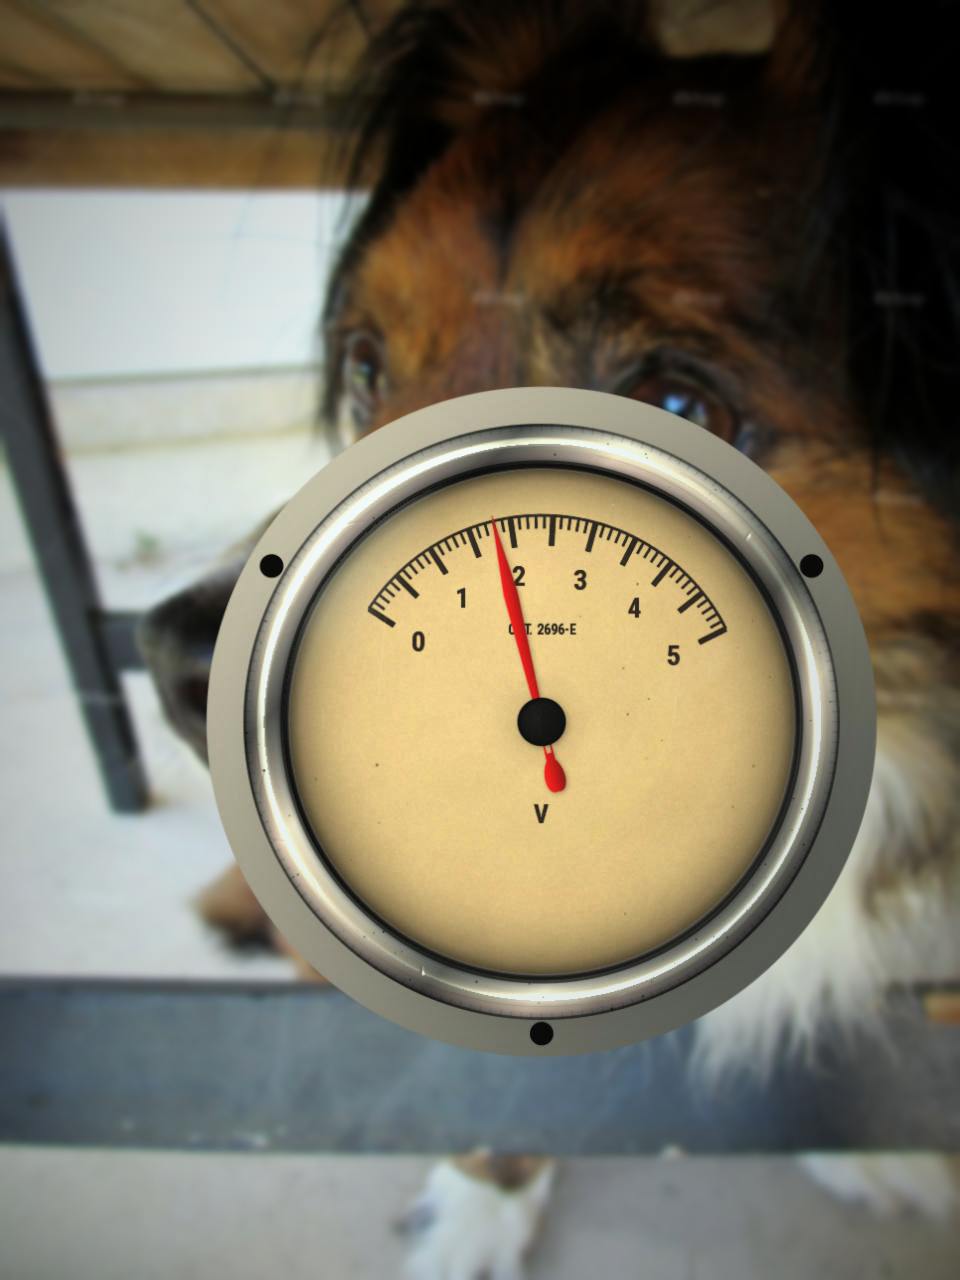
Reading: 1.8 (V)
